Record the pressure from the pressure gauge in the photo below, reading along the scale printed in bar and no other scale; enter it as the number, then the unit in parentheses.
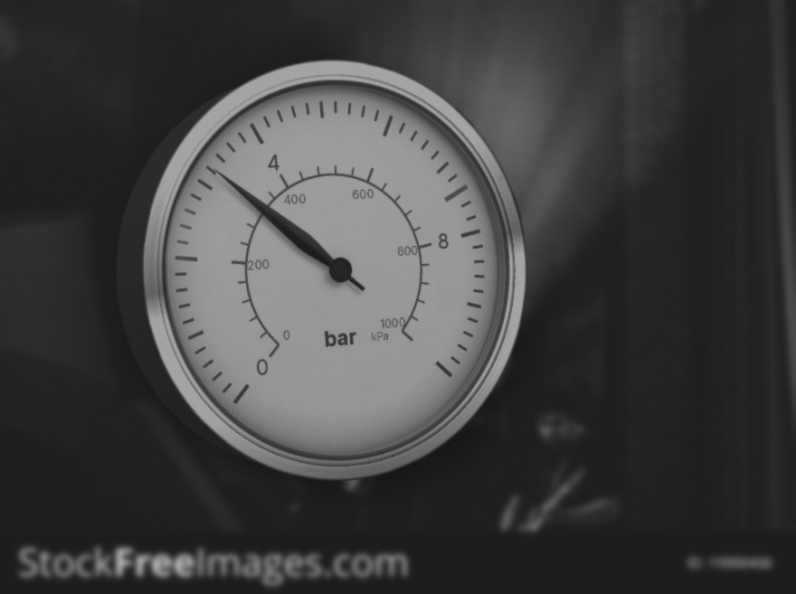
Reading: 3.2 (bar)
